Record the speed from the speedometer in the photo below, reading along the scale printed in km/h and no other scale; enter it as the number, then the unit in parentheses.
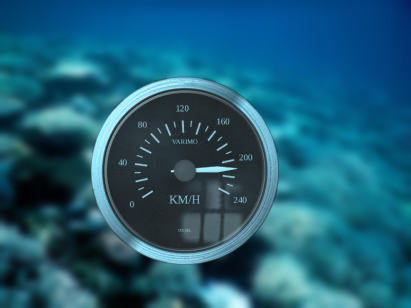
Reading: 210 (km/h)
